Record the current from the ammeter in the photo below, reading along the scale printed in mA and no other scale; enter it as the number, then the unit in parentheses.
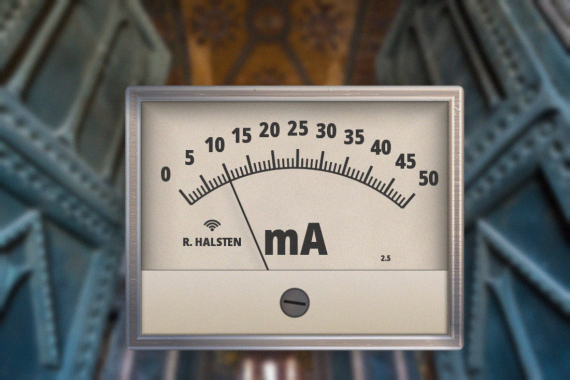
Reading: 10 (mA)
